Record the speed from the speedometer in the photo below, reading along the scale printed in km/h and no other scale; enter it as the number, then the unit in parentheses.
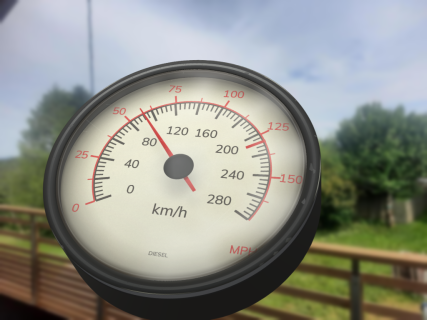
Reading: 92 (km/h)
